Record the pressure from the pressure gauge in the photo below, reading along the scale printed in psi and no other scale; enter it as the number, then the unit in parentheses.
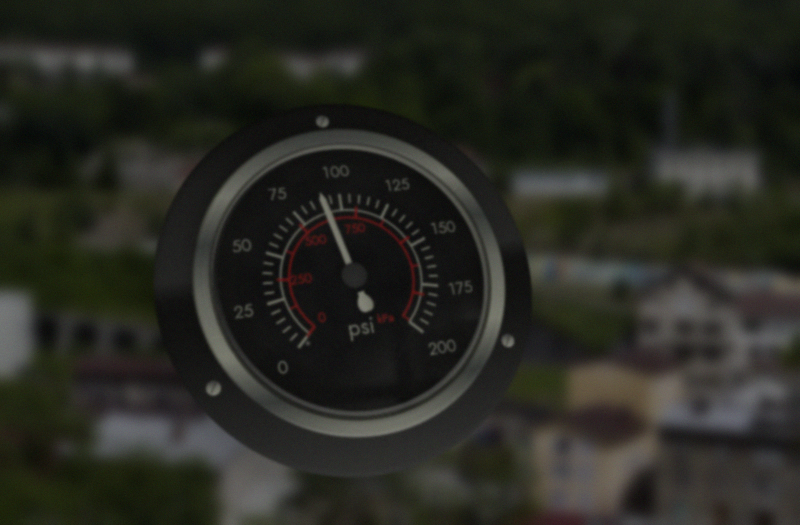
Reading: 90 (psi)
